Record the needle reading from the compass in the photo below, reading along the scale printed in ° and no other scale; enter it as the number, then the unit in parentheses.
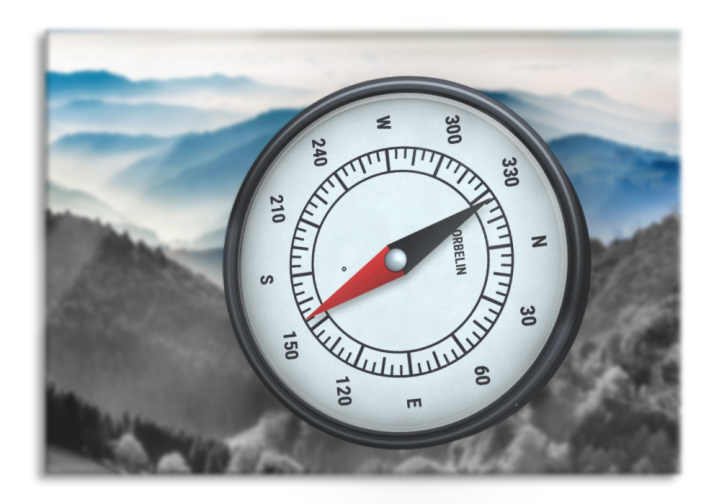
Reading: 155 (°)
